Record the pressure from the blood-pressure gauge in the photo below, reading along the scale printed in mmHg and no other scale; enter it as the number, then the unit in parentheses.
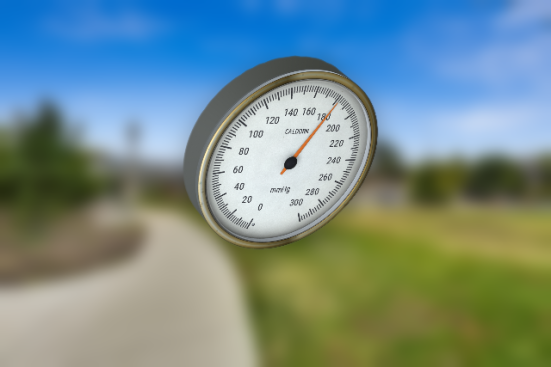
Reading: 180 (mmHg)
